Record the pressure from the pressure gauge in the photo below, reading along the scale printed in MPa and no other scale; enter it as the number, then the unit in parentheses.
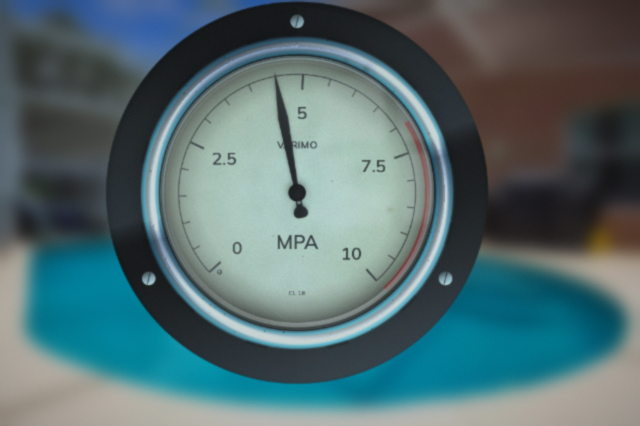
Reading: 4.5 (MPa)
